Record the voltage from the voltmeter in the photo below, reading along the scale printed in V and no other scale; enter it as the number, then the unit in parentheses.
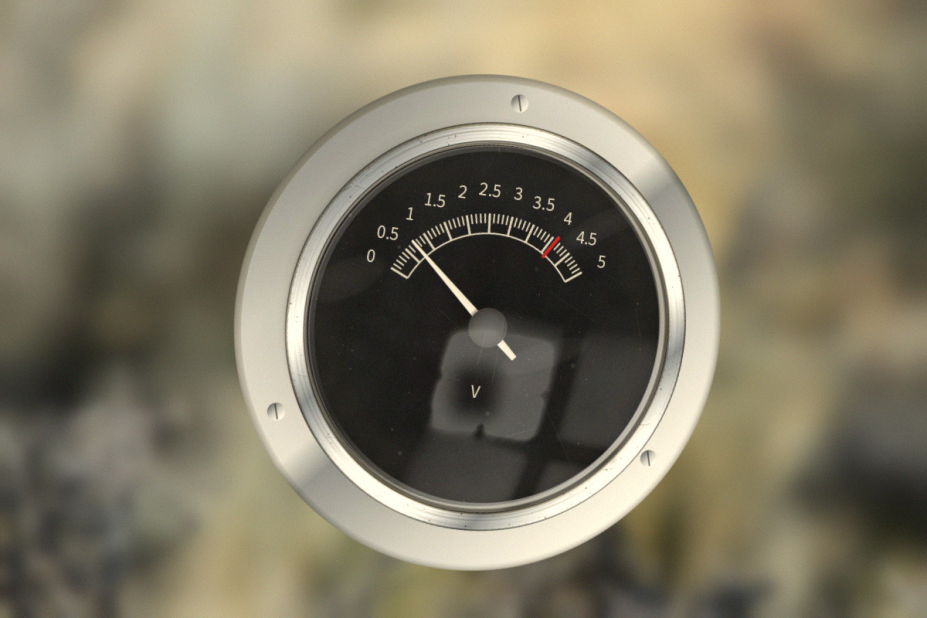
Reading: 0.7 (V)
